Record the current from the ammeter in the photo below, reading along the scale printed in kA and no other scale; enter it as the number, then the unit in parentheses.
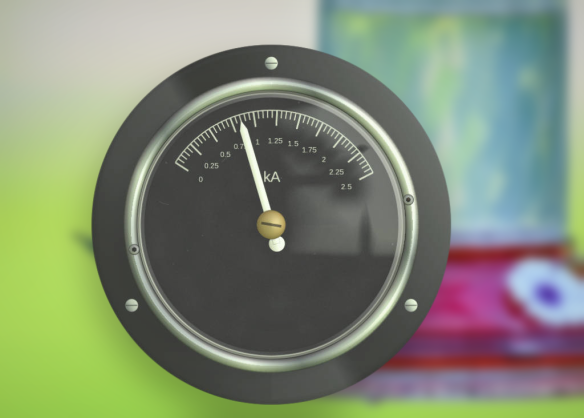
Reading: 0.85 (kA)
